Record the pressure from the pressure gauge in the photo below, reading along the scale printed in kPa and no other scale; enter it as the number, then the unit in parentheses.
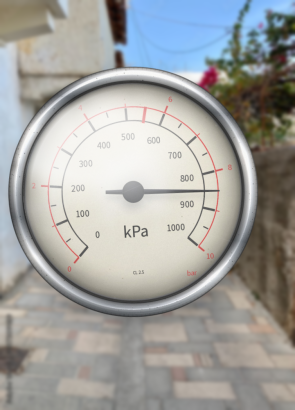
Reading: 850 (kPa)
